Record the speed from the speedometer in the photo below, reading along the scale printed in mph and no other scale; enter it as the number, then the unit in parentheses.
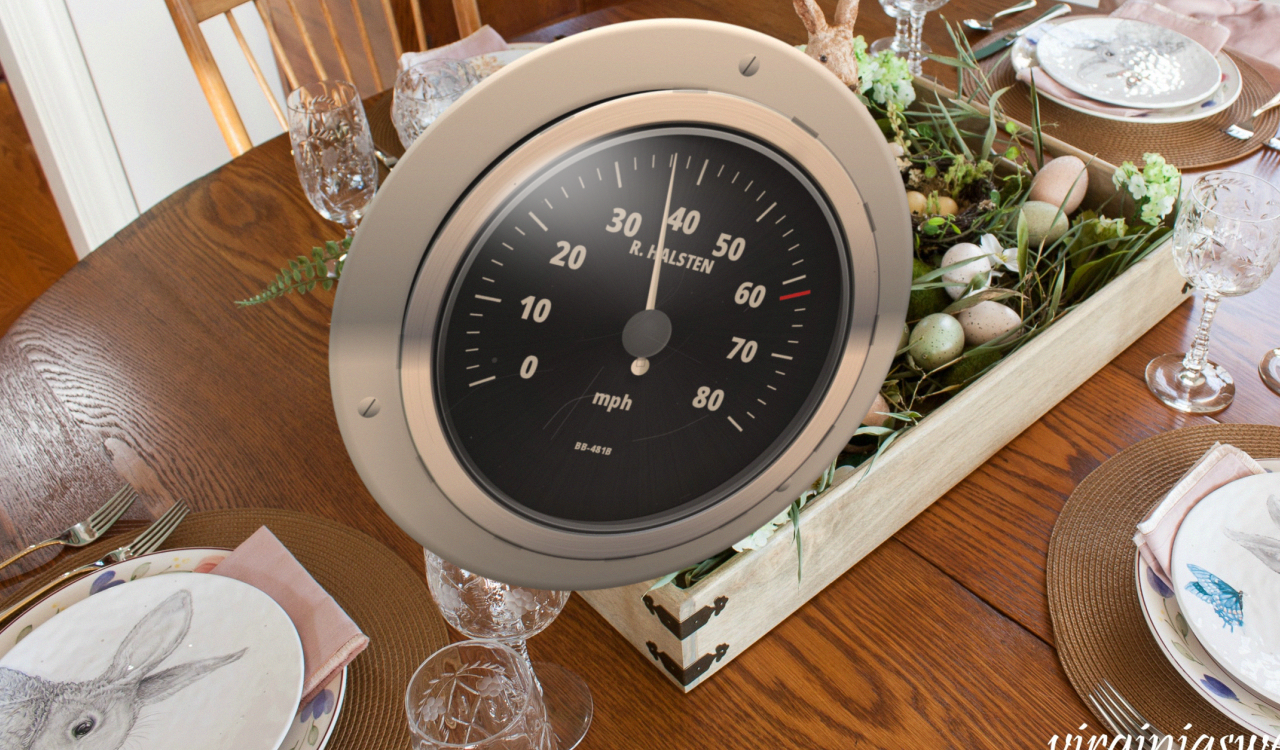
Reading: 36 (mph)
